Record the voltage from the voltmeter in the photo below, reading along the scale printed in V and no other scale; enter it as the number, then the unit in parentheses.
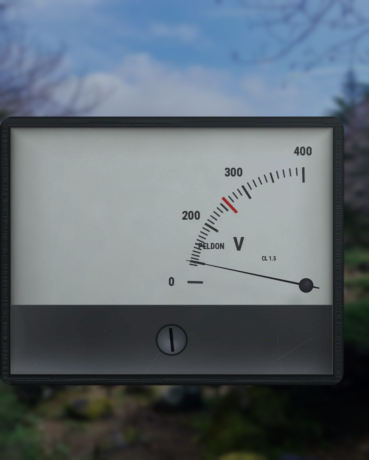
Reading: 100 (V)
